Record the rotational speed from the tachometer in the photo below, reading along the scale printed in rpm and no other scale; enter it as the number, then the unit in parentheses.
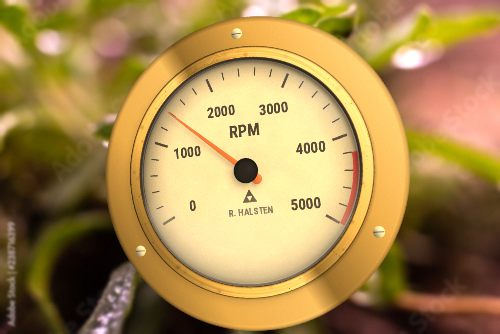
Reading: 1400 (rpm)
